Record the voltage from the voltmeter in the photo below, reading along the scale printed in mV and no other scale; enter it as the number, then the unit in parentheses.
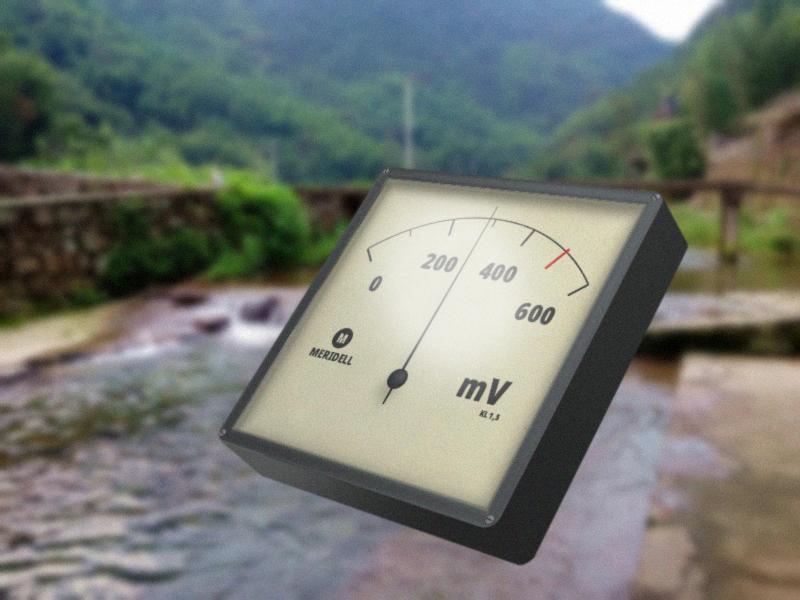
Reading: 300 (mV)
